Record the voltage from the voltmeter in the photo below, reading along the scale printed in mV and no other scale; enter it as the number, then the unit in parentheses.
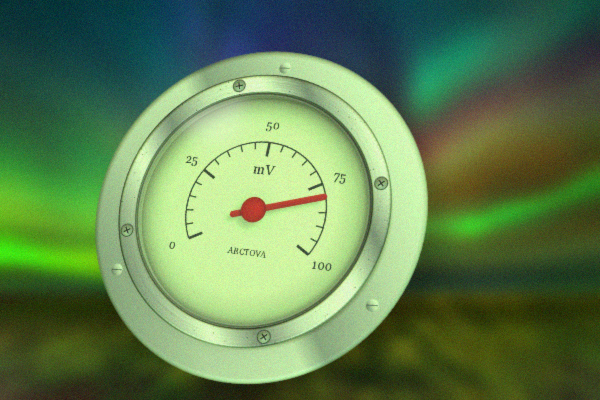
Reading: 80 (mV)
